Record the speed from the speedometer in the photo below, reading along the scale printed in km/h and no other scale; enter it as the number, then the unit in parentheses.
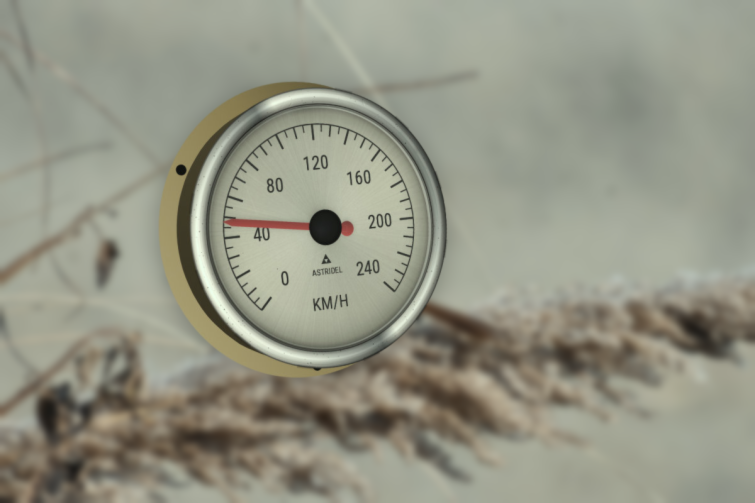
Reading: 47.5 (km/h)
